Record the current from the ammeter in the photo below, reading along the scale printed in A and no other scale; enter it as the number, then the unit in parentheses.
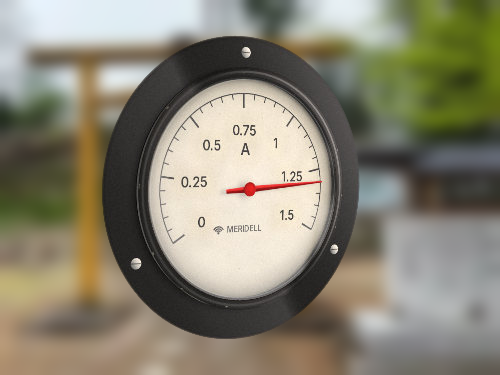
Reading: 1.3 (A)
